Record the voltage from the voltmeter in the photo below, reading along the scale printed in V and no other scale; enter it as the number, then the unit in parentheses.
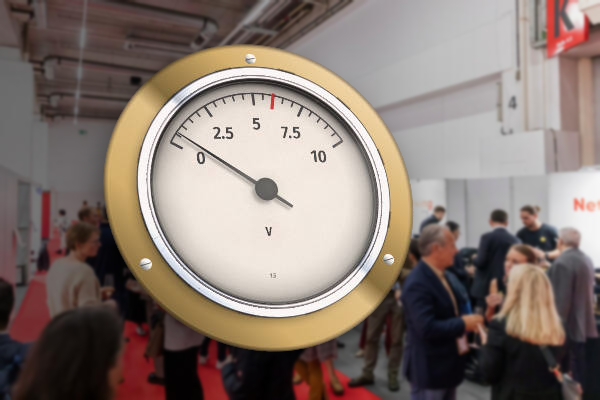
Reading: 0.5 (V)
